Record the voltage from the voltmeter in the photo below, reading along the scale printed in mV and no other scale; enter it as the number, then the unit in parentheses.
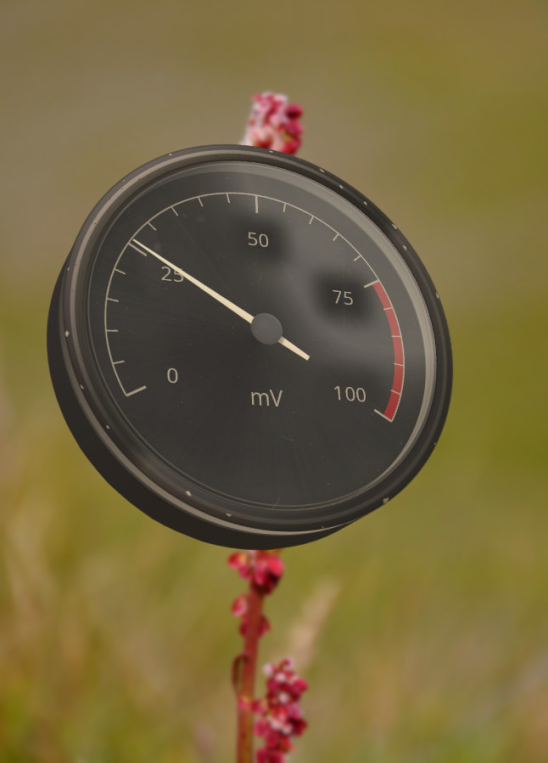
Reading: 25 (mV)
